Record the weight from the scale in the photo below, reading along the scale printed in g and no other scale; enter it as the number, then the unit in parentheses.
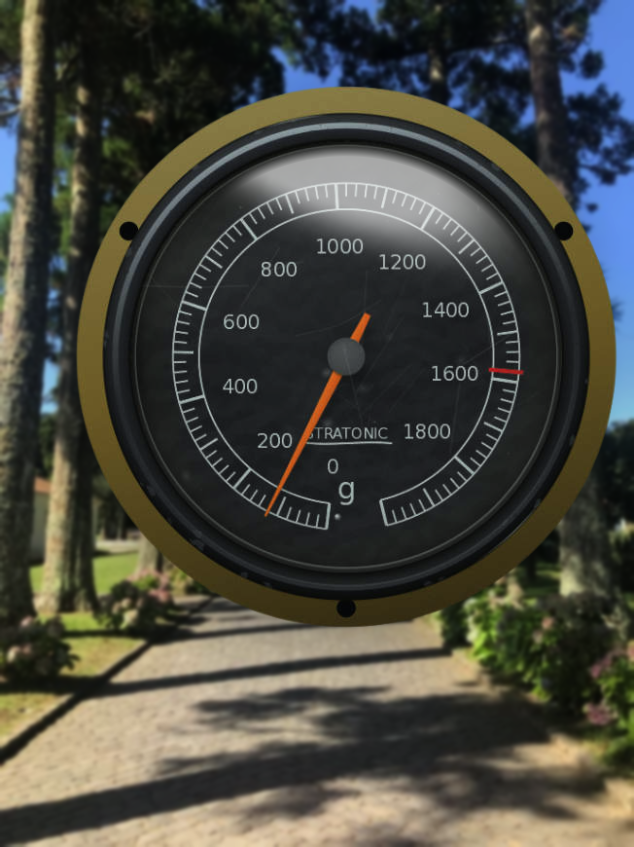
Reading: 120 (g)
